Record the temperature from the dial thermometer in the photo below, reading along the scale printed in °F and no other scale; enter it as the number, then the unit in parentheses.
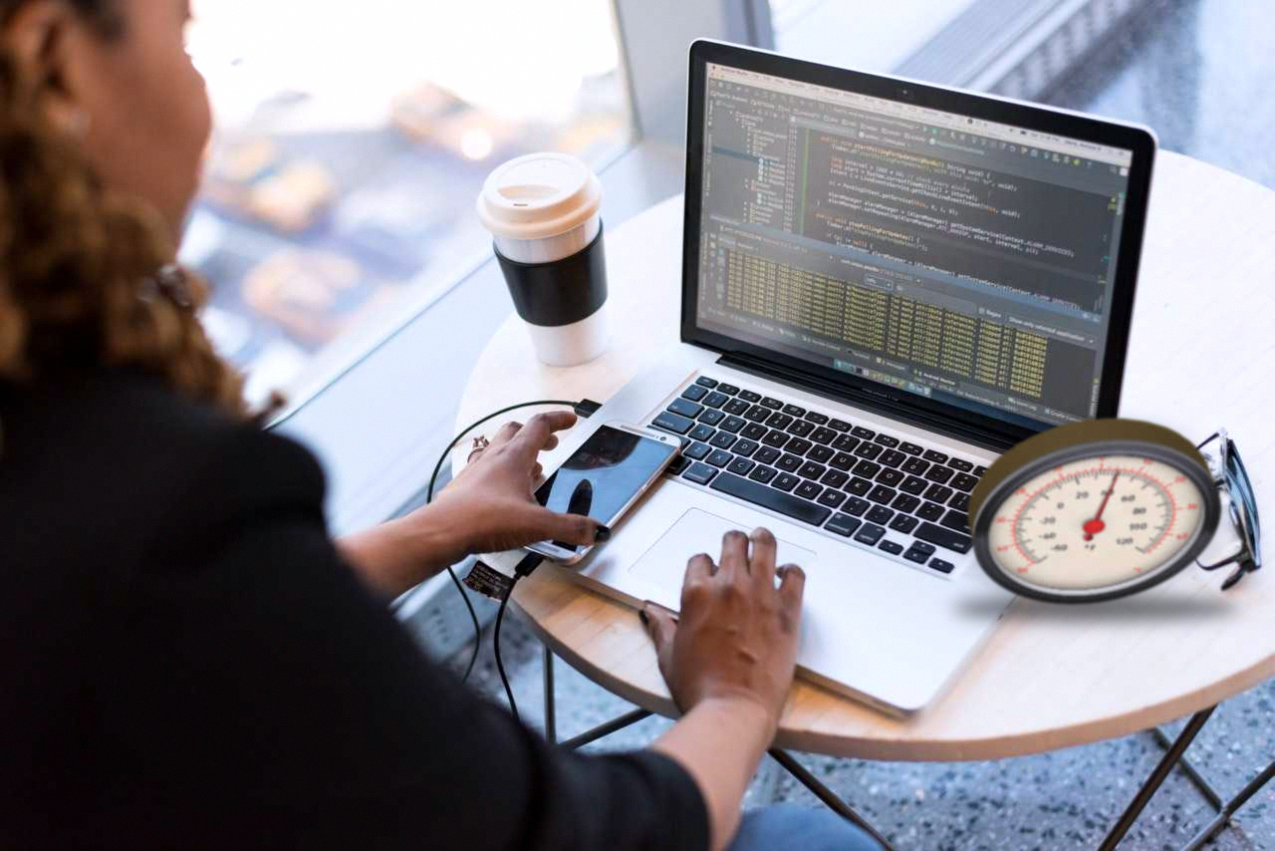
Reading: 40 (°F)
